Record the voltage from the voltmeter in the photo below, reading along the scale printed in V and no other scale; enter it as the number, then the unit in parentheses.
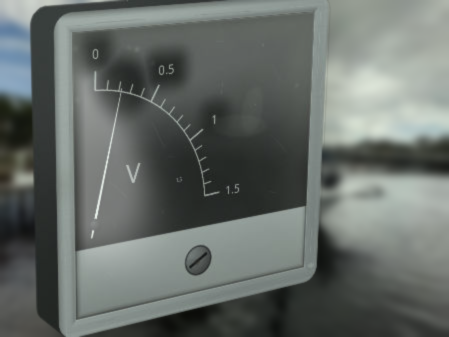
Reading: 0.2 (V)
